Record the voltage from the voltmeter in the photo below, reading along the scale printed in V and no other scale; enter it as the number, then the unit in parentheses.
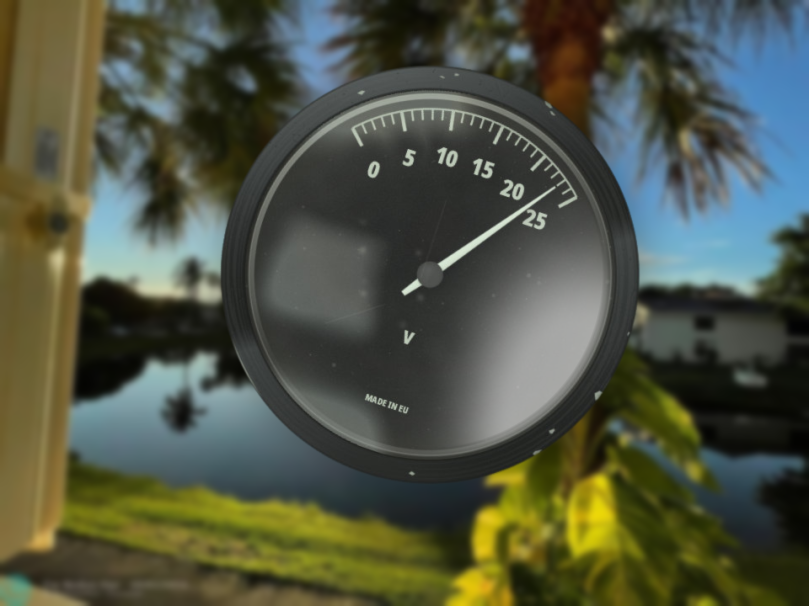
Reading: 23 (V)
